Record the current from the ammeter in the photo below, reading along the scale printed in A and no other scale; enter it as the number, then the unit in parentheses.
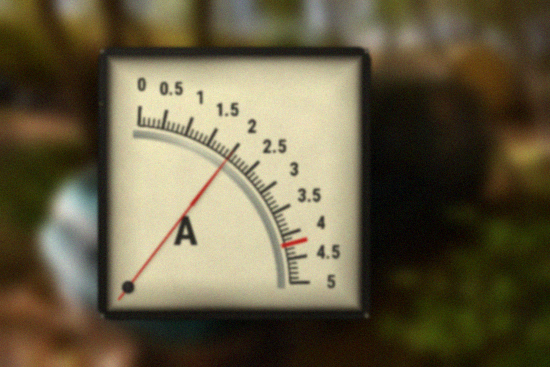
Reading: 2 (A)
